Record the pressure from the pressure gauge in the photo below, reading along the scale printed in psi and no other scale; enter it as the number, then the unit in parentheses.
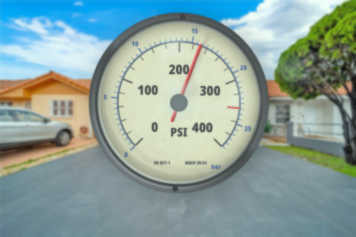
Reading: 230 (psi)
